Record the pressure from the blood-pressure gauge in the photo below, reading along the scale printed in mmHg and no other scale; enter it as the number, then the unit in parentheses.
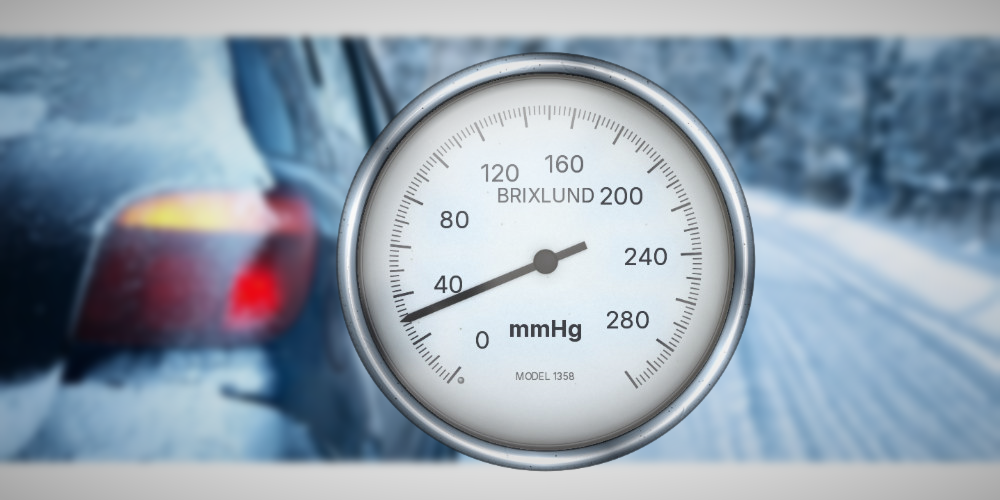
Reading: 30 (mmHg)
